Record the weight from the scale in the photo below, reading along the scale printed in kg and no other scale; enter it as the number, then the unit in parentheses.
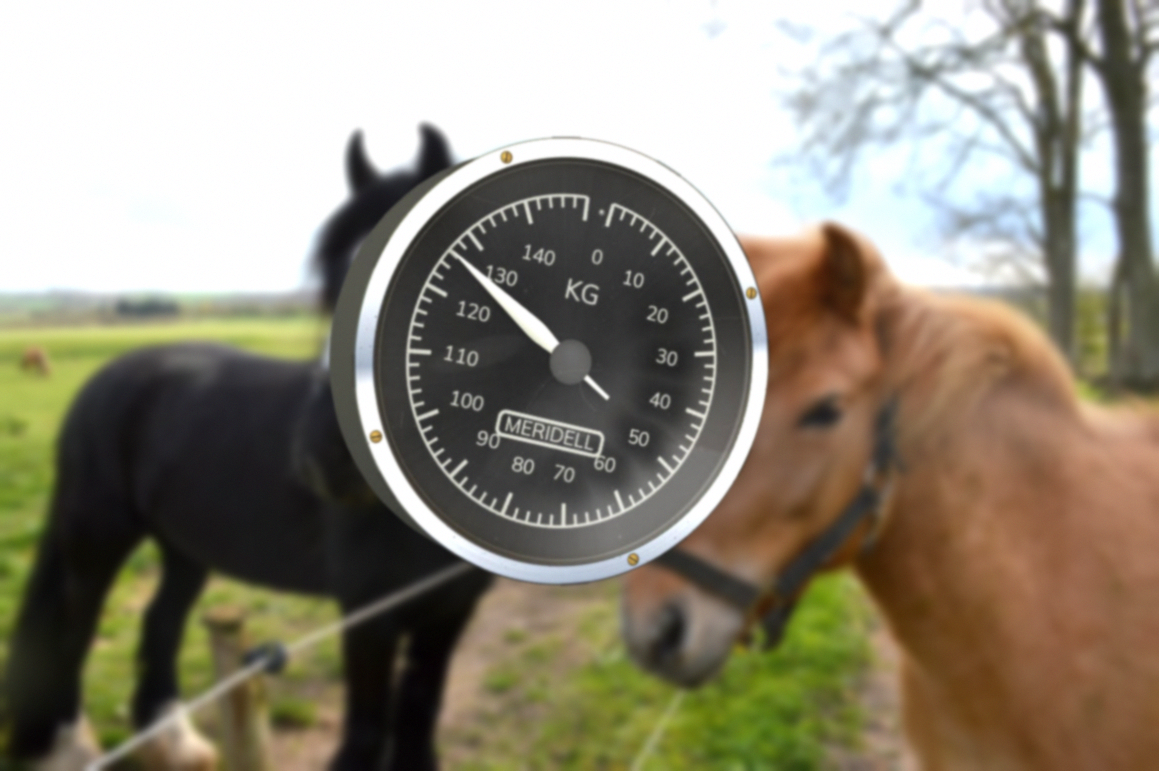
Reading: 126 (kg)
